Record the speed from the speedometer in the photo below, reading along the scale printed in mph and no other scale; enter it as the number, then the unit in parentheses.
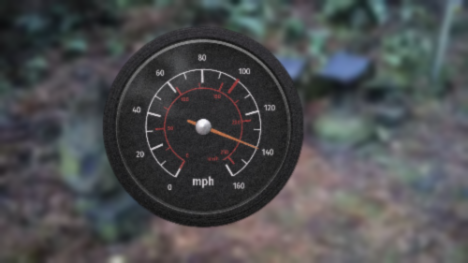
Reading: 140 (mph)
